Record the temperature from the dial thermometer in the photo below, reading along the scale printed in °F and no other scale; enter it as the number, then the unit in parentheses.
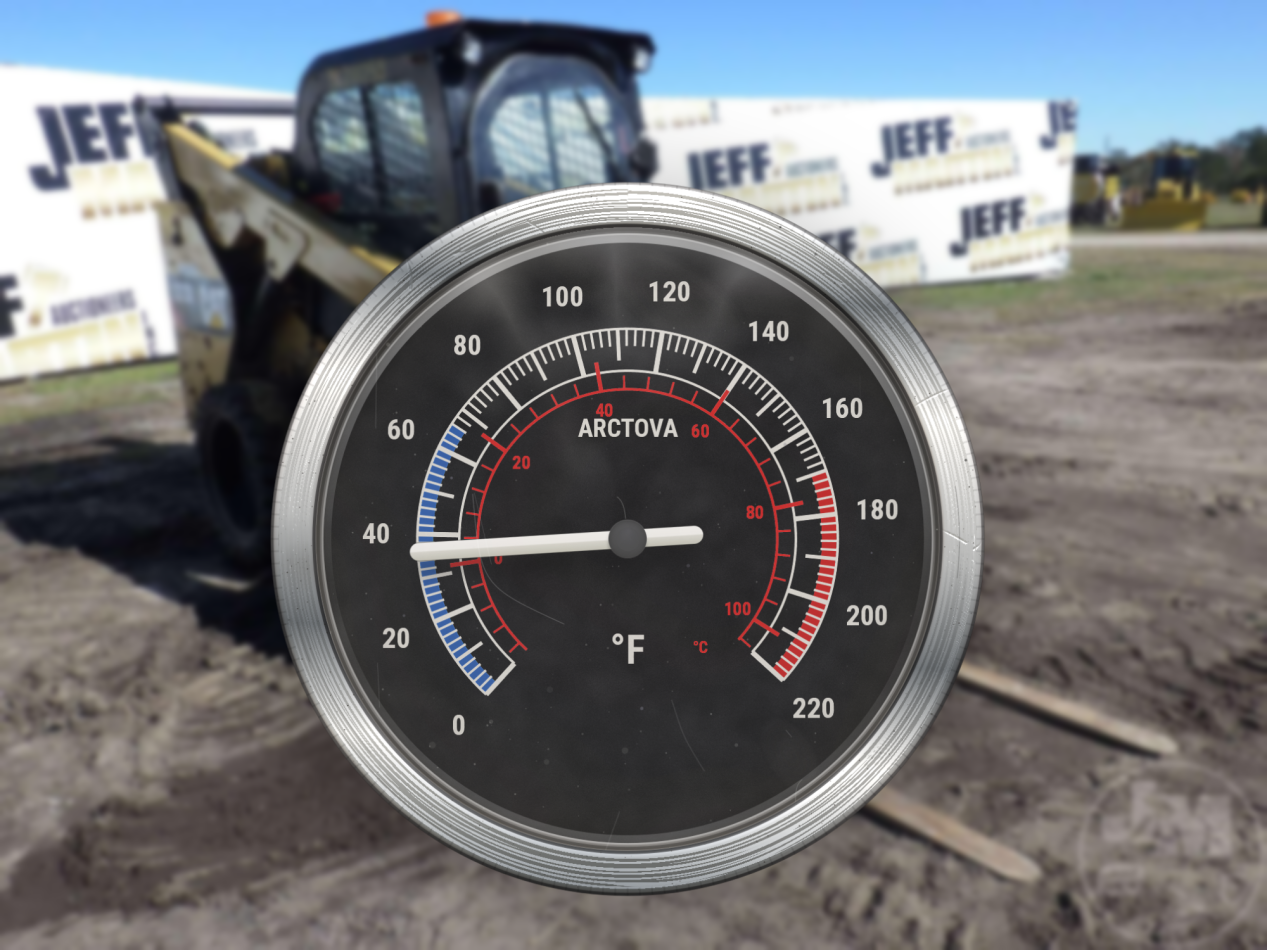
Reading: 36 (°F)
